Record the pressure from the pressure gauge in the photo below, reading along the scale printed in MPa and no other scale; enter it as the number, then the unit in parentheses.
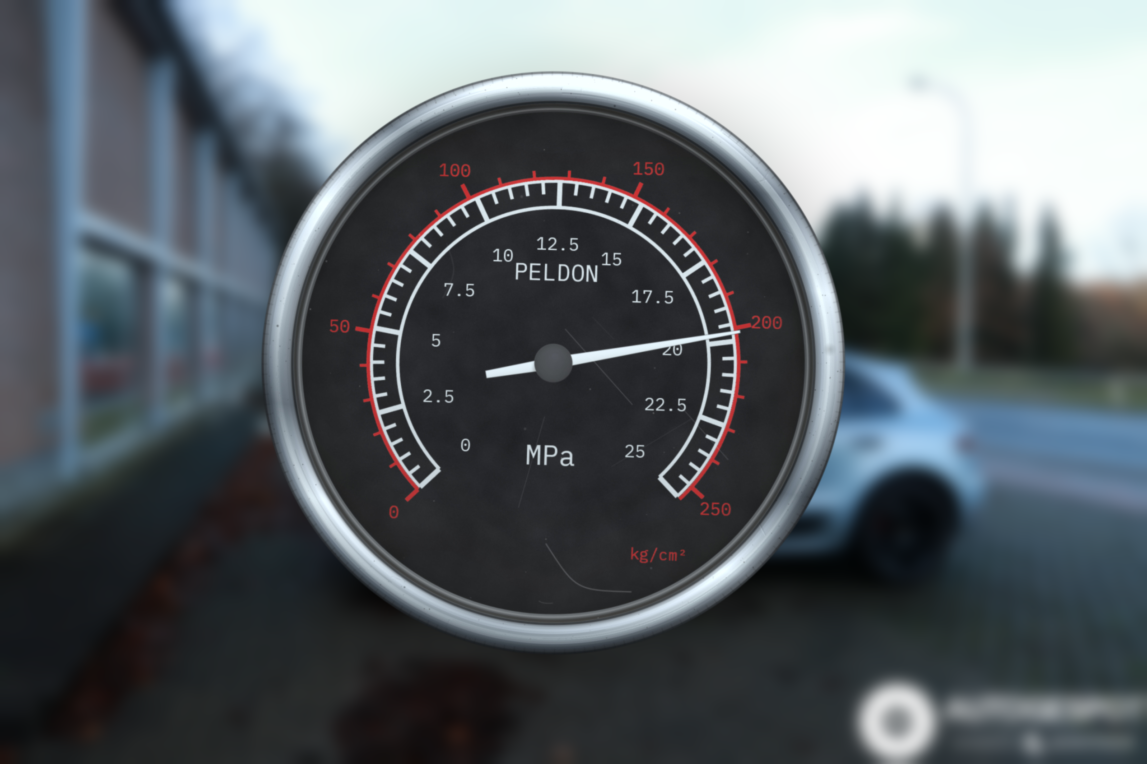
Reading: 19.75 (MPa)
